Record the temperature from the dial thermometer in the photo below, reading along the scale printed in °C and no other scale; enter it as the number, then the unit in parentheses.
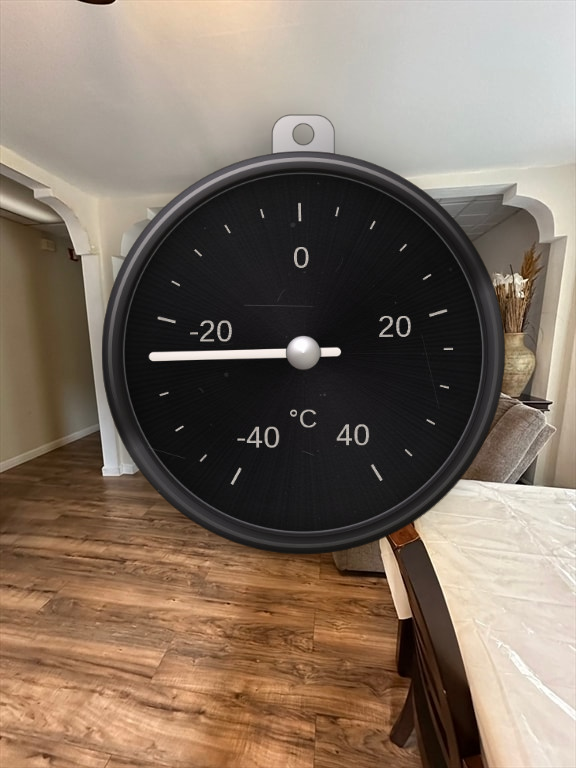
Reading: -24 (°C)
